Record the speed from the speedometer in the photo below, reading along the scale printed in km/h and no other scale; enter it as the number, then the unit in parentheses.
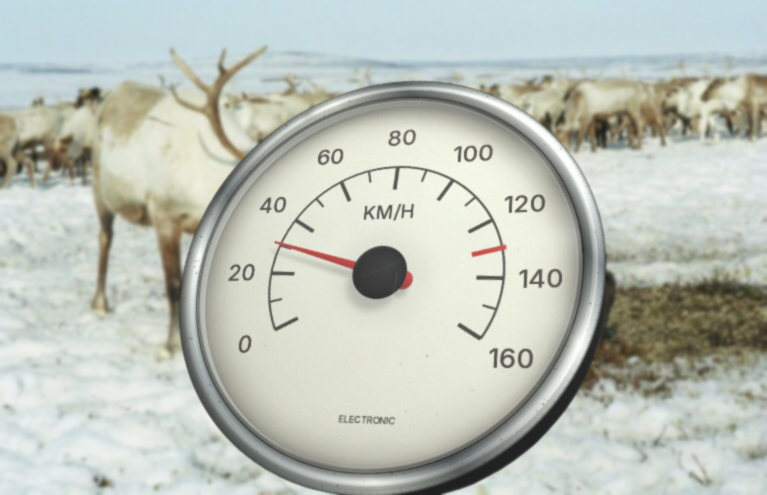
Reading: 30 (km/h)
